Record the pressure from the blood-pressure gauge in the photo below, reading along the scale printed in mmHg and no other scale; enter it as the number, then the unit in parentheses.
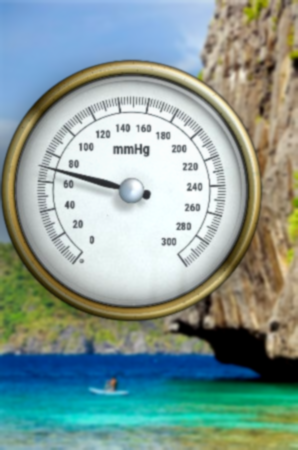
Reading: 70 (mmHg)
